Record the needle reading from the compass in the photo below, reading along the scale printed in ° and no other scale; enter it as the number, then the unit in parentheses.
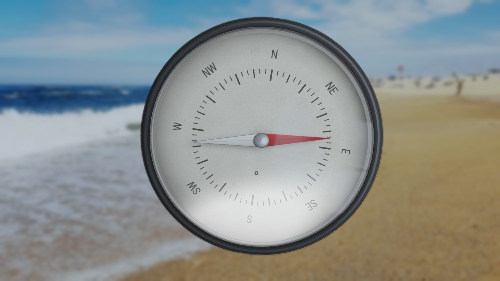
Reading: 80 (°)
